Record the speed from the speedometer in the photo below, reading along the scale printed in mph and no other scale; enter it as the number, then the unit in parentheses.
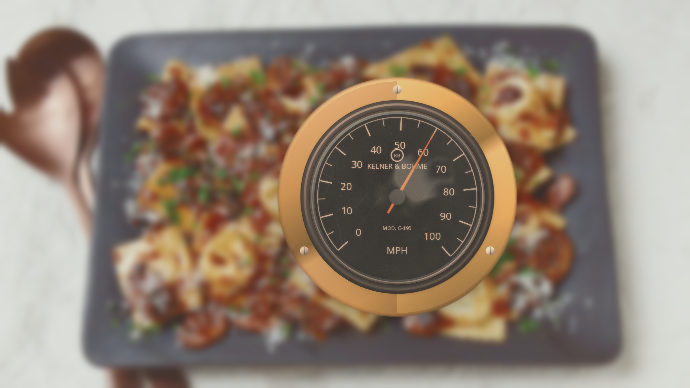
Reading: 60 (mph)
